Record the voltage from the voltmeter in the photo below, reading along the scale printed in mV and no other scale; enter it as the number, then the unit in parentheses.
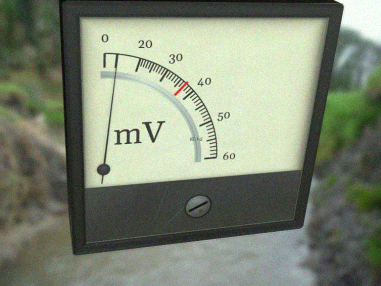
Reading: 10 (mV)
